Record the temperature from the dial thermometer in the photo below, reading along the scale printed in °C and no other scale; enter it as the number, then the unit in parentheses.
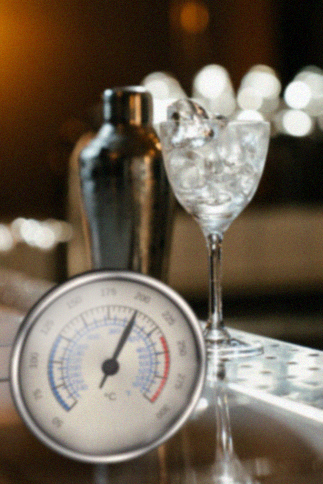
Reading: 200 (°C)
